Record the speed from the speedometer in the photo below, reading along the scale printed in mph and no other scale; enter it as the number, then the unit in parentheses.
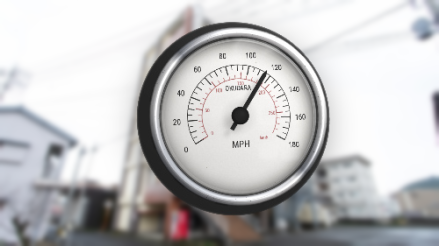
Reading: 115 (mph)
